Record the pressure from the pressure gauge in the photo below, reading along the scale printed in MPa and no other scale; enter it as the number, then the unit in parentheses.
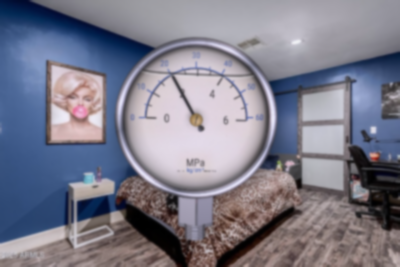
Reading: 2 (MPa)
